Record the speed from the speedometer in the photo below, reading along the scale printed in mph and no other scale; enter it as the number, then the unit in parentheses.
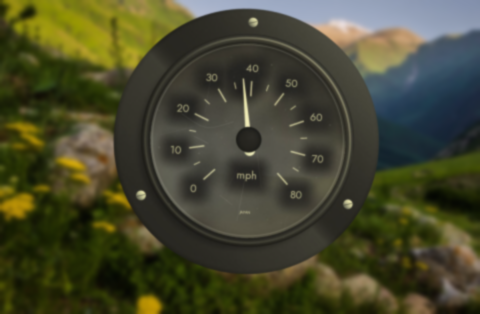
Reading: 37.5 (mph)
